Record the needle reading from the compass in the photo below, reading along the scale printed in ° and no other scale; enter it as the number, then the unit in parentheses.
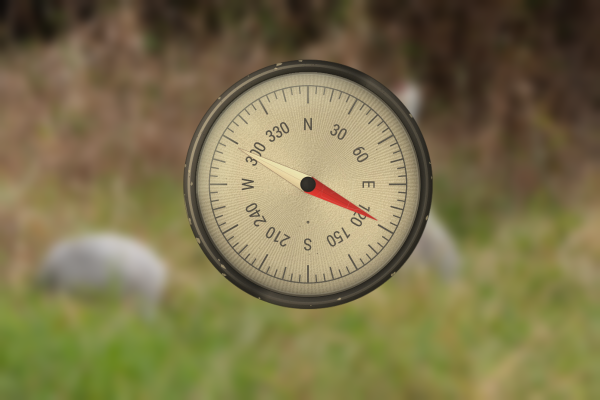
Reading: 117.5 (°)
